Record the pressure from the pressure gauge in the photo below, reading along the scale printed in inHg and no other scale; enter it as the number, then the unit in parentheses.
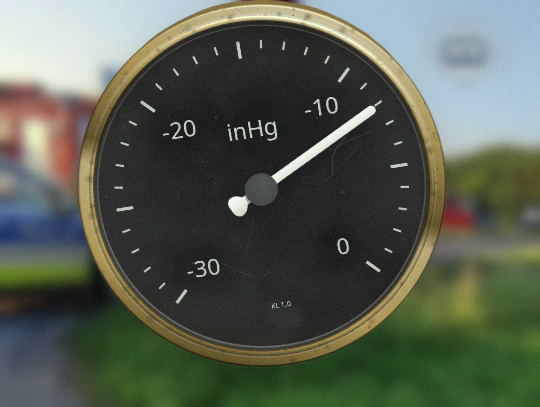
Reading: -8 (inHg)
